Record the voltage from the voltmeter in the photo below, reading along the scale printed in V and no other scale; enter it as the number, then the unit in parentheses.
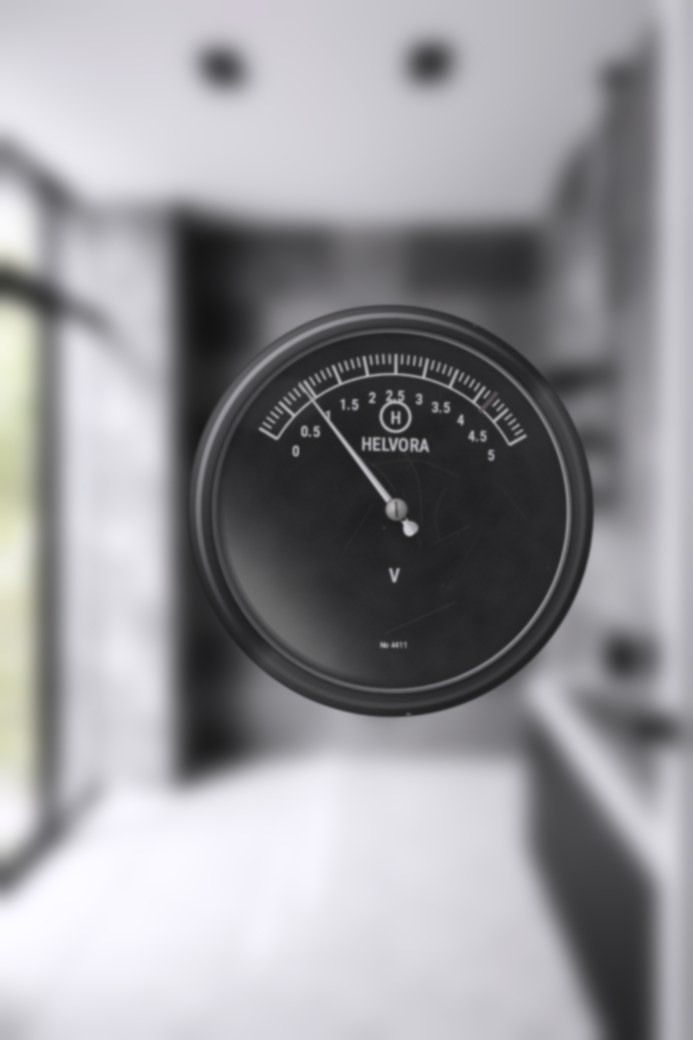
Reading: 0.9 (V)
